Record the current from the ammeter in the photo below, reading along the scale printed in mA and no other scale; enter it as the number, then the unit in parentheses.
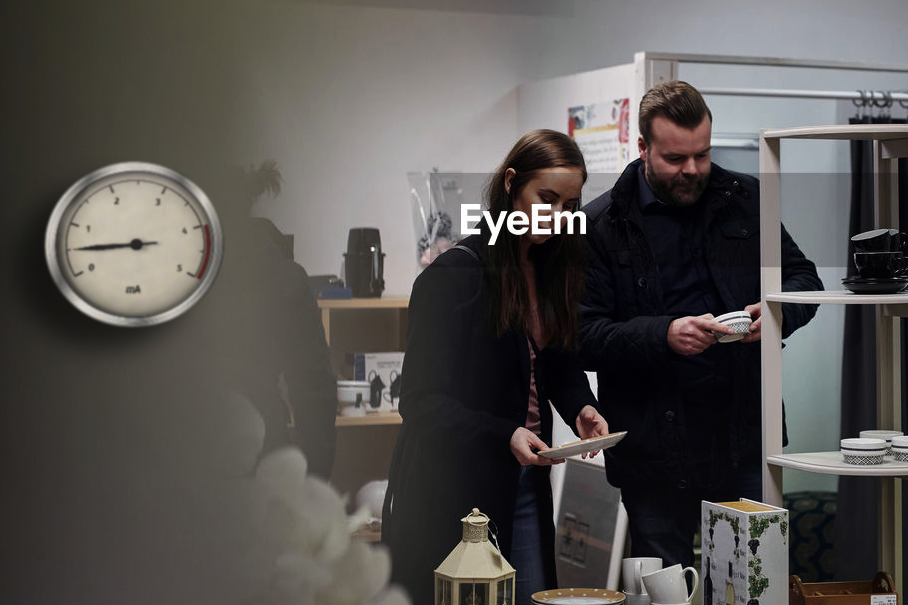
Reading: 0.5 (mA)
